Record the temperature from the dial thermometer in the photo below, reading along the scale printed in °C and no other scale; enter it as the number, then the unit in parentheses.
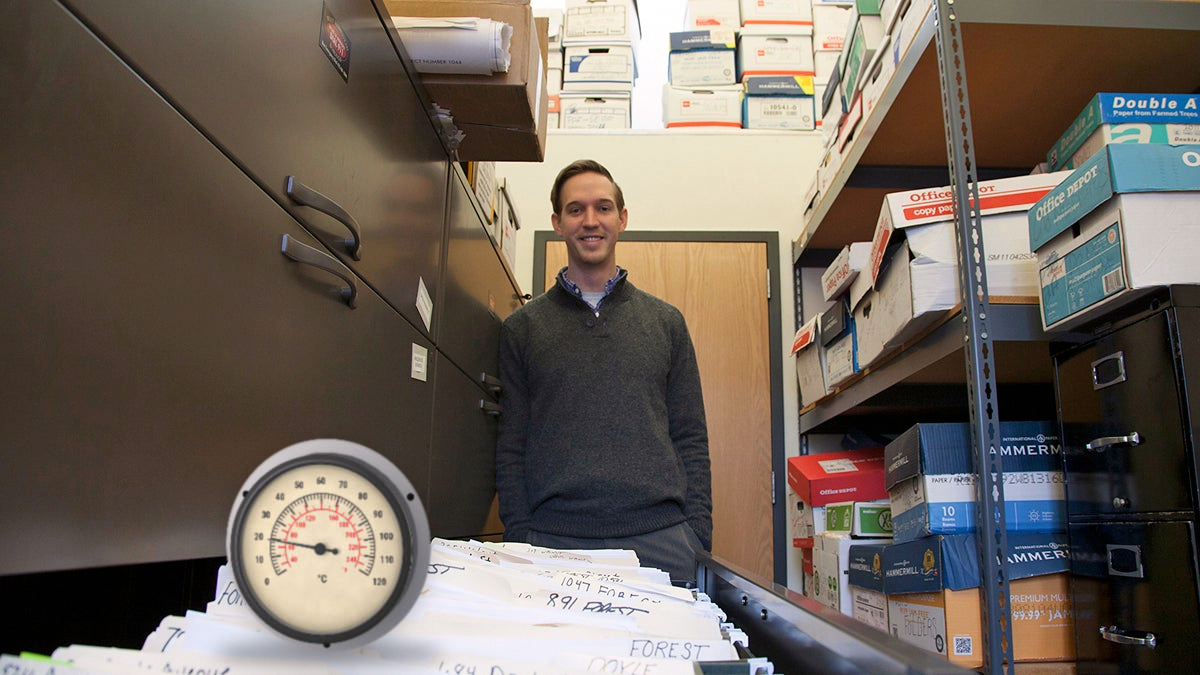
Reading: 20 (°C)
